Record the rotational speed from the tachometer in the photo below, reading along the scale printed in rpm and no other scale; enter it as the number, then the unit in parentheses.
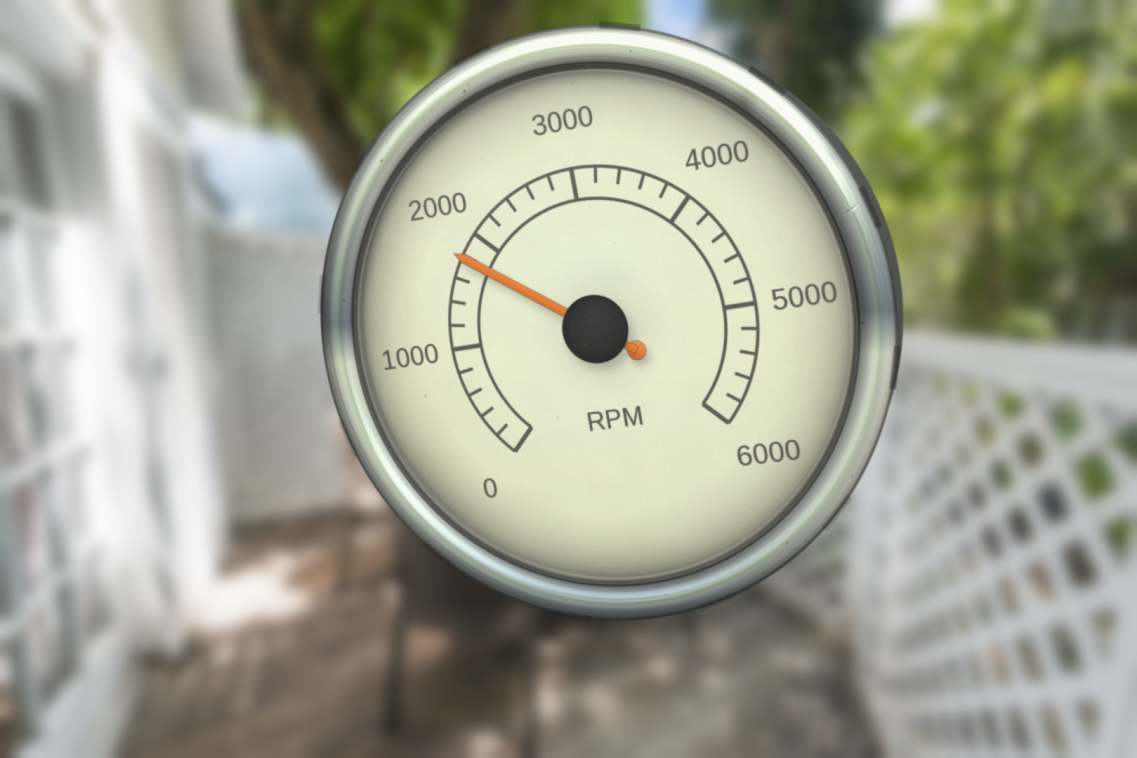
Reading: 1800 (rpm)
